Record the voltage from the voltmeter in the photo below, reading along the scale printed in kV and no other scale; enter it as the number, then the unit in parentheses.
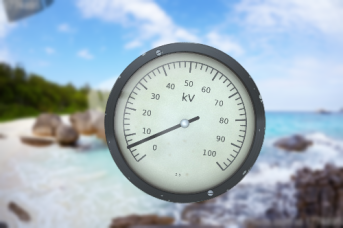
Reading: 6 (kV)
